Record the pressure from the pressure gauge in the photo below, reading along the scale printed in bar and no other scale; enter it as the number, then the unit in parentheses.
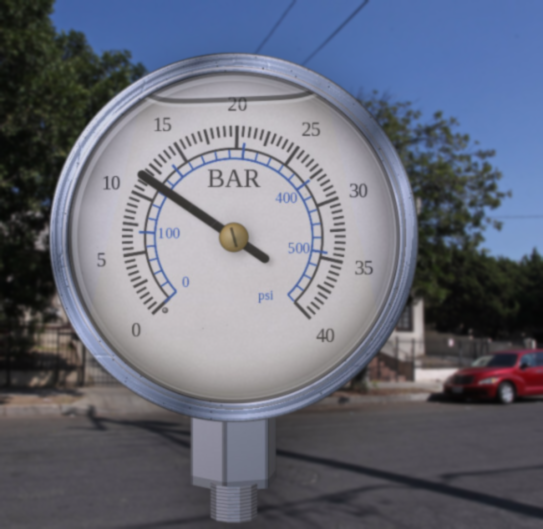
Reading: 11.5 (bar)
